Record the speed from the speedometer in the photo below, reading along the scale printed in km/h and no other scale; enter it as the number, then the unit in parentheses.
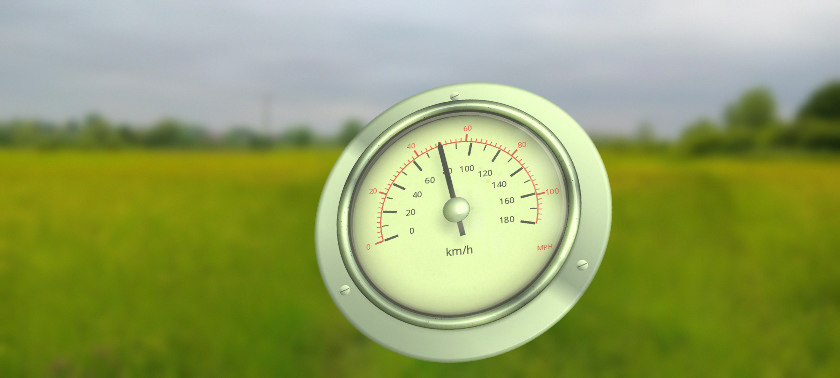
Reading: 80 (km/h)
